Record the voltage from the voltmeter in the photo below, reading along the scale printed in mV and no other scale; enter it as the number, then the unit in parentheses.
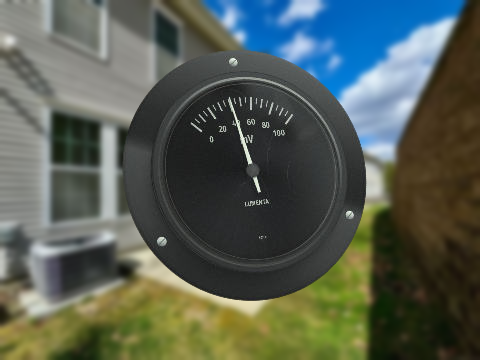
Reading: 40 (mV)
